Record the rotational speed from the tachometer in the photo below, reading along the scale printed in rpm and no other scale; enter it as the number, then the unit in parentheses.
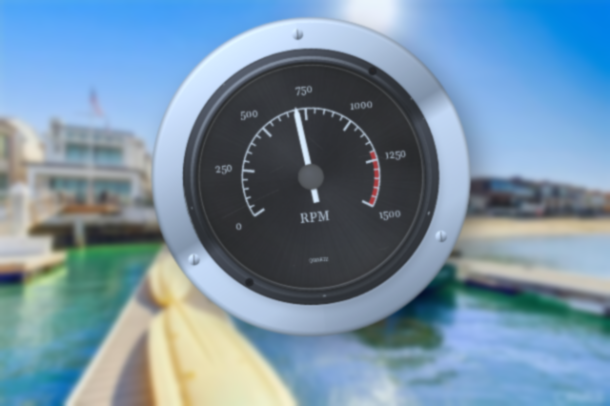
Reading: 700 (rpm)
